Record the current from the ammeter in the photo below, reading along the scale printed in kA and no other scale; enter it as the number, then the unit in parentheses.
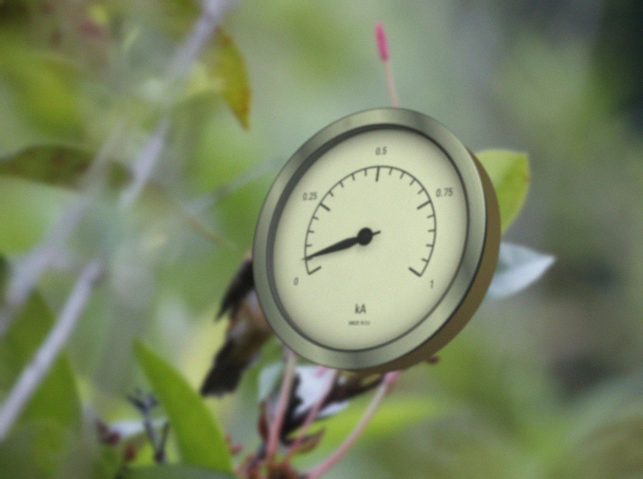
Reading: 0.05 (kA)
